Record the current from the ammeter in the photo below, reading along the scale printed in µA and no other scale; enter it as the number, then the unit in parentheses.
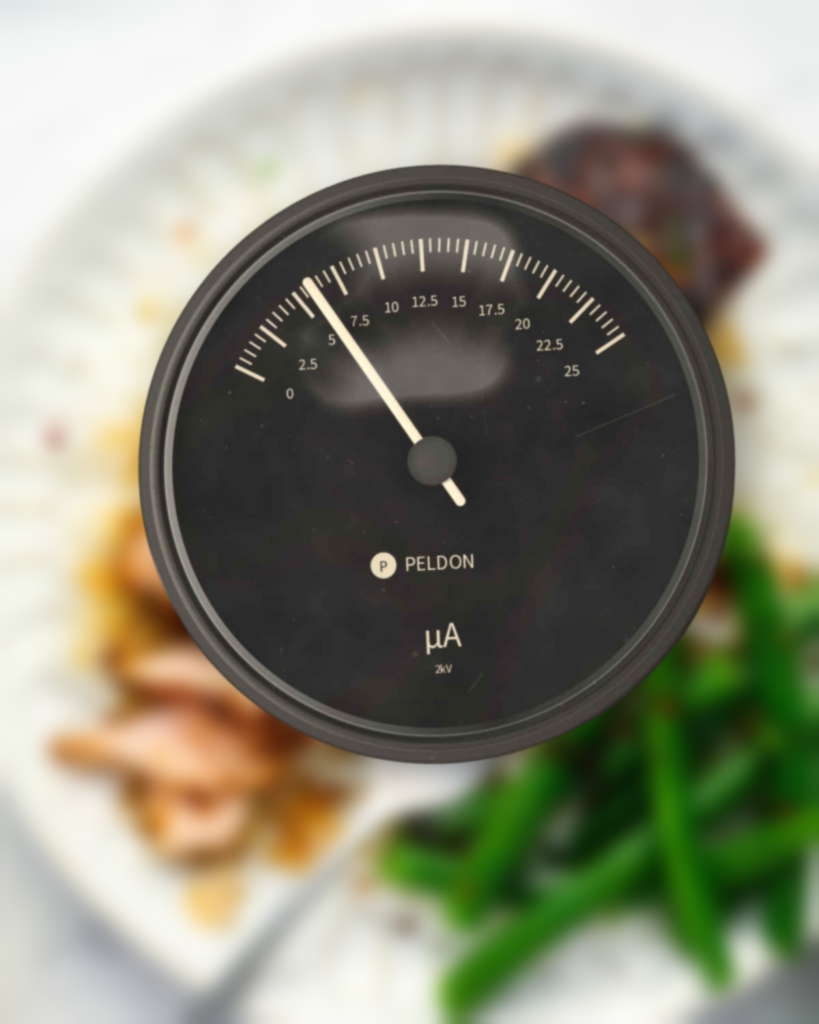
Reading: 6 (µA)
